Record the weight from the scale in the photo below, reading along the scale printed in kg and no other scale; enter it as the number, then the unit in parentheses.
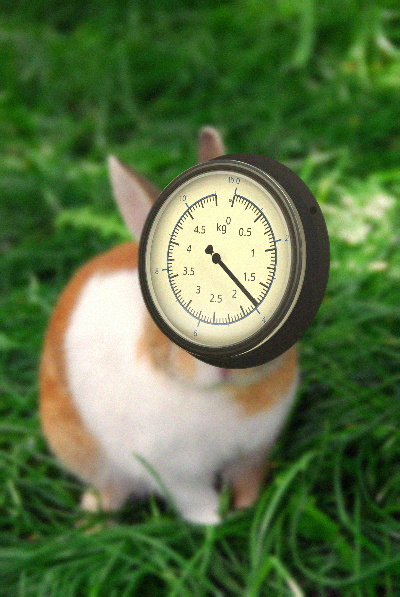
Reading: 1.75 (kg)
